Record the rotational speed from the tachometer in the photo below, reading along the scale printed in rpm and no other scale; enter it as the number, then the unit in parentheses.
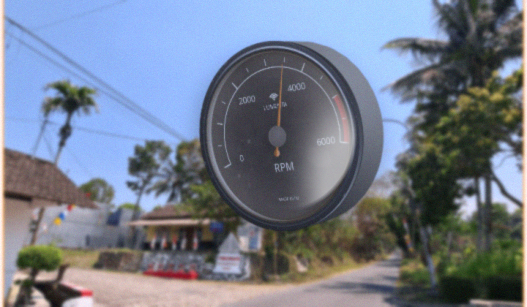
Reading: 3500 (rpm)
